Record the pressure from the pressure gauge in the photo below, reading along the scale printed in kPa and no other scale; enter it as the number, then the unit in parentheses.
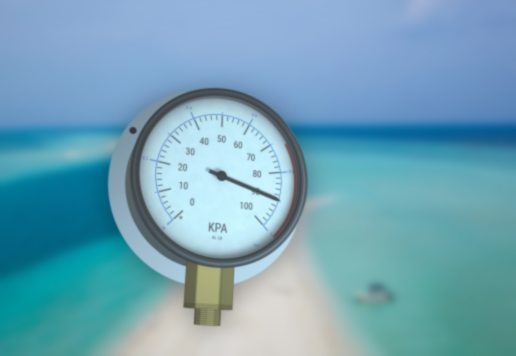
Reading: 90 (kPa)
